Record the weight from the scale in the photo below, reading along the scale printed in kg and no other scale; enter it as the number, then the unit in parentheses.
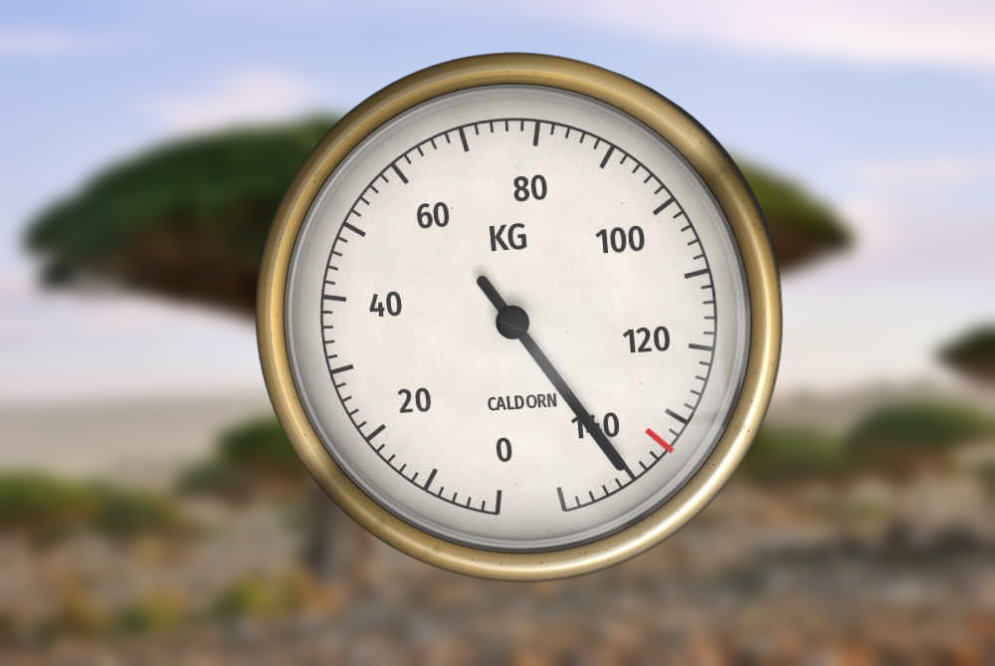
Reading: 140 (kg)
